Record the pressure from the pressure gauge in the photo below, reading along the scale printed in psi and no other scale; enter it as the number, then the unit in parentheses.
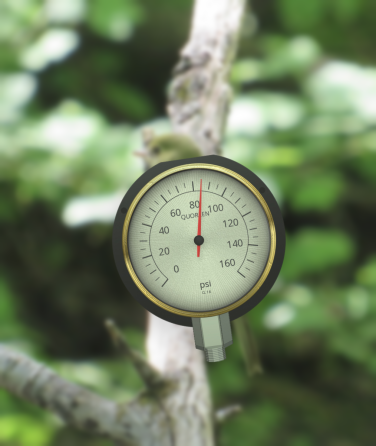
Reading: 85 (psi)
